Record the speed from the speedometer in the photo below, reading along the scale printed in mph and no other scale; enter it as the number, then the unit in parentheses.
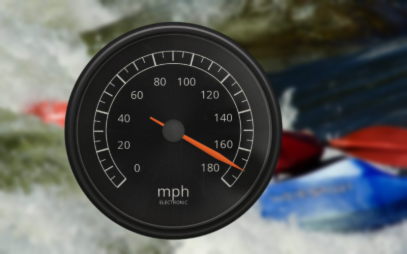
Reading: 170 (mph)
